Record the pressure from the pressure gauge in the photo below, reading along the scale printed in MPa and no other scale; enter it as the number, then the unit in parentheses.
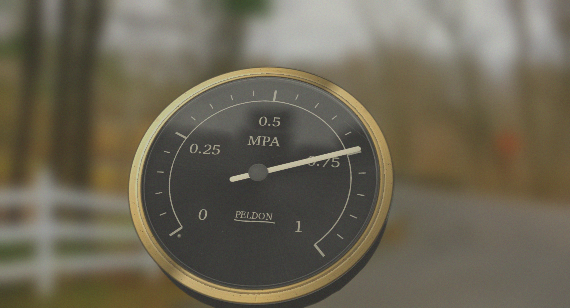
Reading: 0.75 (MPa)
